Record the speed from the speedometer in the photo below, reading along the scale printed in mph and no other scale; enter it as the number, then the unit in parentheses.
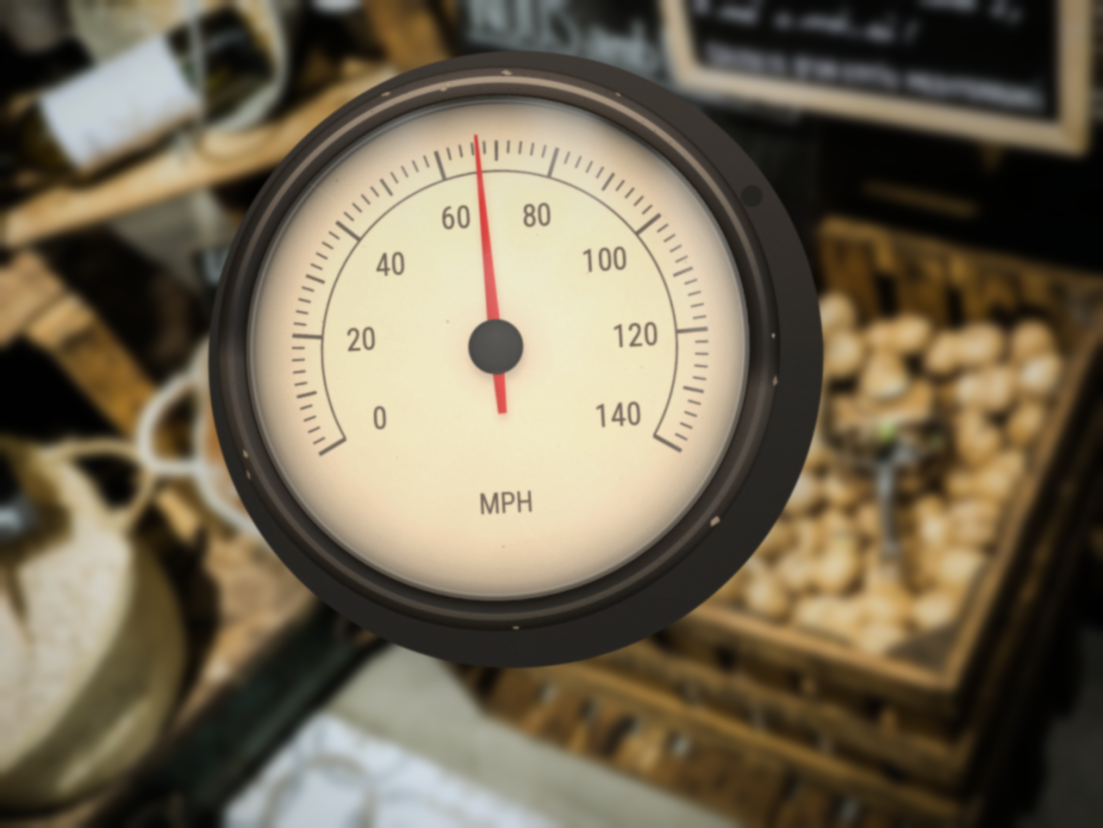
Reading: 67 (mph)
